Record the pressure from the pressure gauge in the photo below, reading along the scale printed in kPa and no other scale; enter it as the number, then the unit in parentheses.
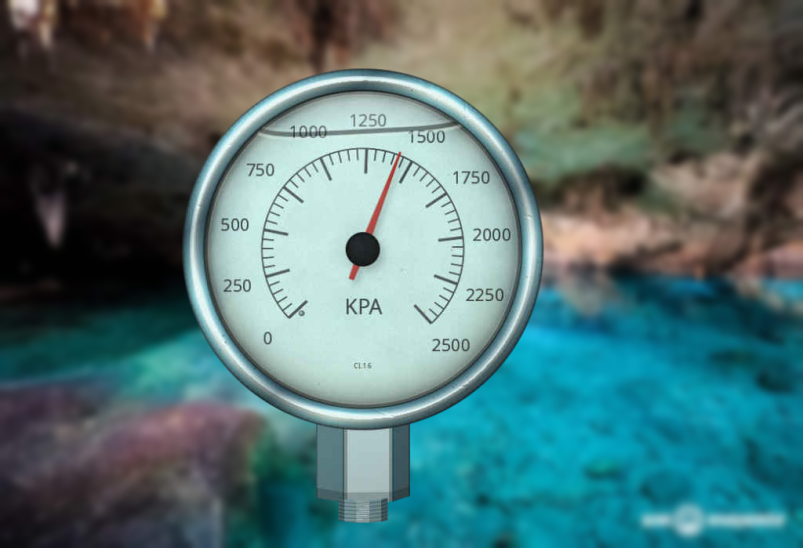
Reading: 1425 (kPa)
